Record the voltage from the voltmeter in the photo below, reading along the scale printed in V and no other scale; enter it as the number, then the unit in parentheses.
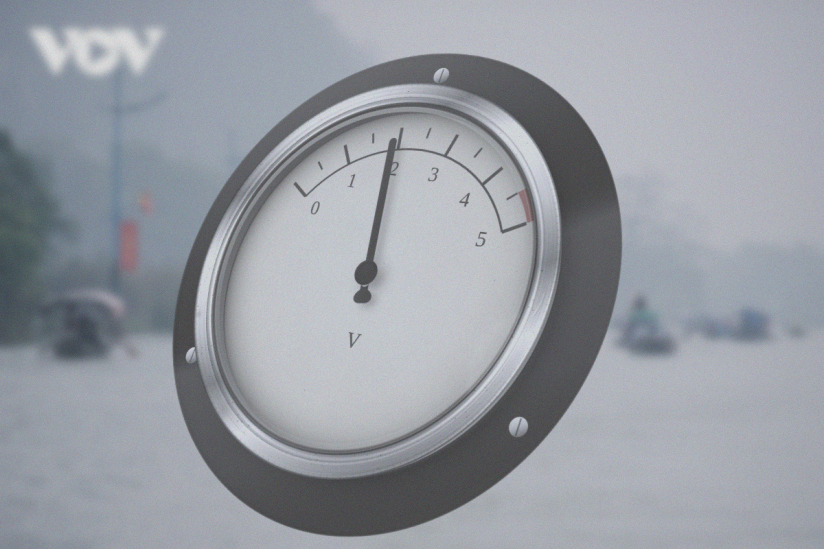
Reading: 2 (V)
